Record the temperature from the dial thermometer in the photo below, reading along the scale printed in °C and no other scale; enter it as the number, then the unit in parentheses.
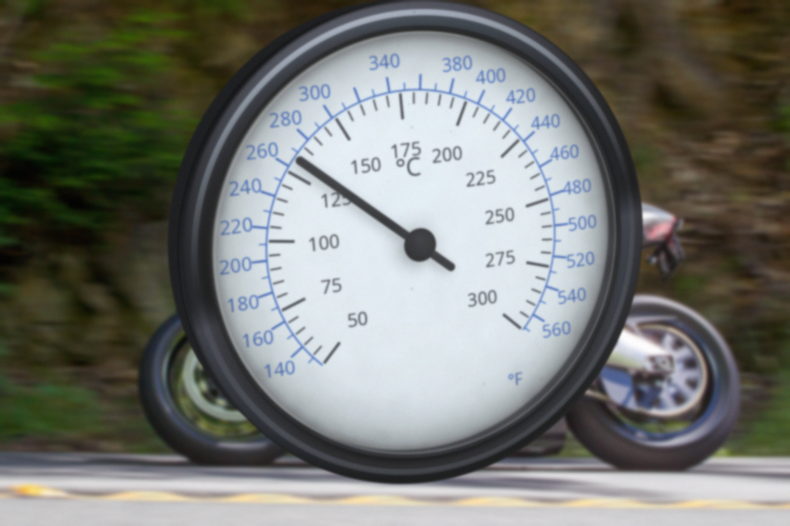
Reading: 130 (°C)
